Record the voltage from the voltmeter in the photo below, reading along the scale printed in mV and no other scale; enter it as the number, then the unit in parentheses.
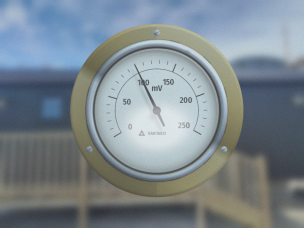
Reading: 100 (mV)
